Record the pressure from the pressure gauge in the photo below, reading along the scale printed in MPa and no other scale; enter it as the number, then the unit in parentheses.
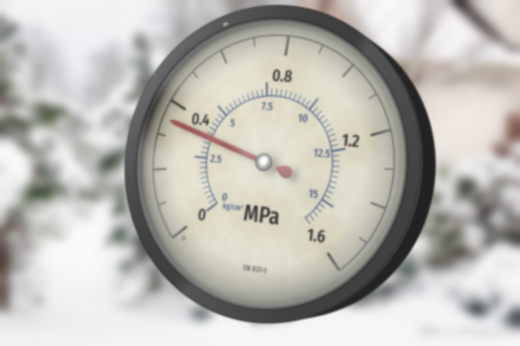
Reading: 0.35 (MPa)
